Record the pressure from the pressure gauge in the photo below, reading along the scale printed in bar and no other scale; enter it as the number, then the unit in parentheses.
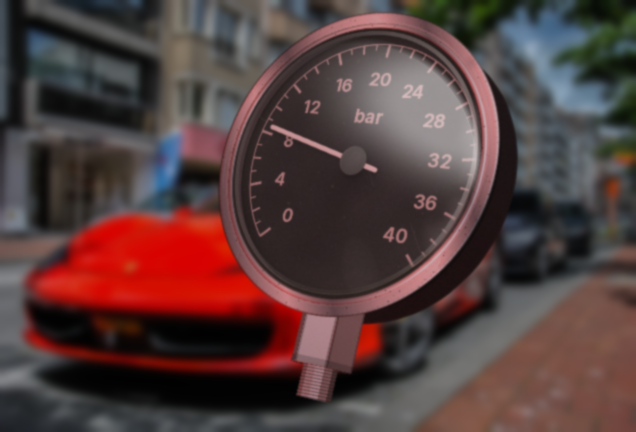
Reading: 8.5 (bar)
